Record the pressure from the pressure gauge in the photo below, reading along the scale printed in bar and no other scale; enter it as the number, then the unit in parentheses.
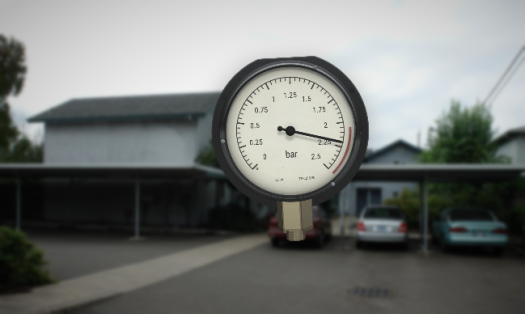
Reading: 2.2 (bar)
